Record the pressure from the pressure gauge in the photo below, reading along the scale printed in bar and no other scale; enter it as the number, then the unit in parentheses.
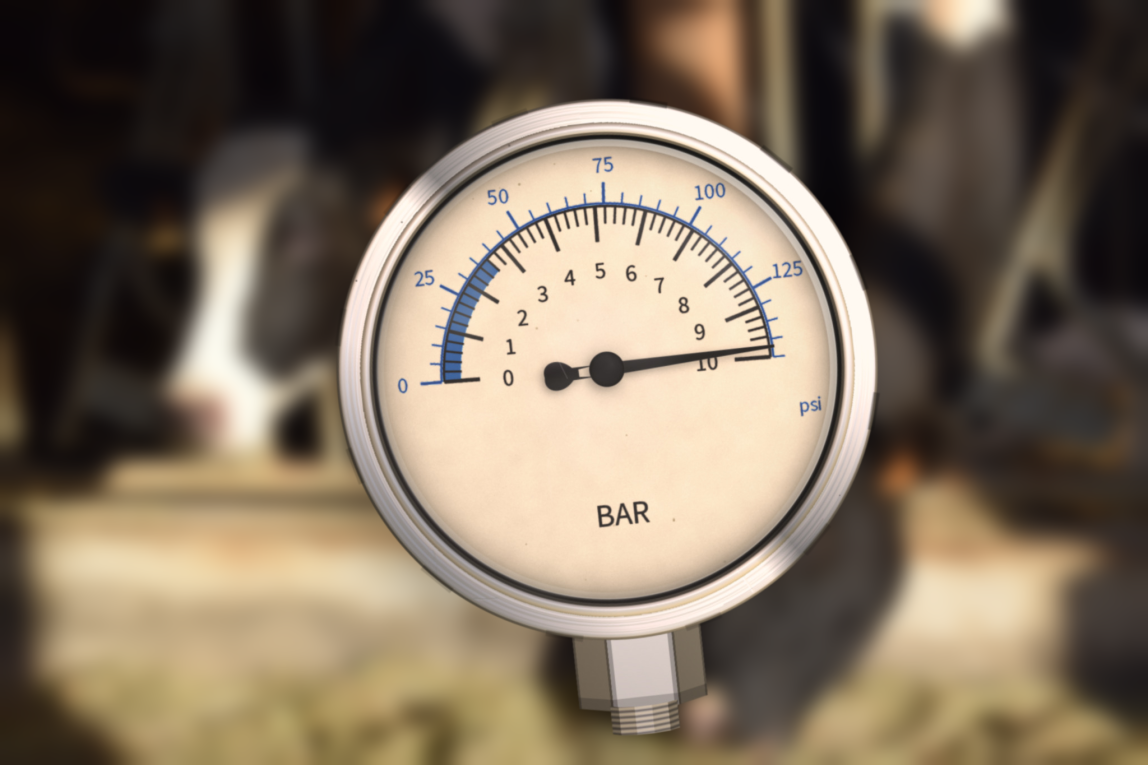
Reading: 9.8 (bar)
